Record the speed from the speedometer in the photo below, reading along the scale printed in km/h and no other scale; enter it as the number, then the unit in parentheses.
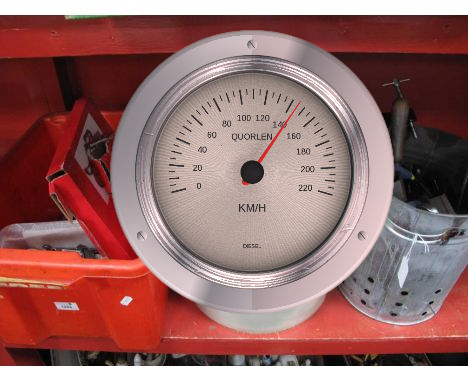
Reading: 145 (km/h)
